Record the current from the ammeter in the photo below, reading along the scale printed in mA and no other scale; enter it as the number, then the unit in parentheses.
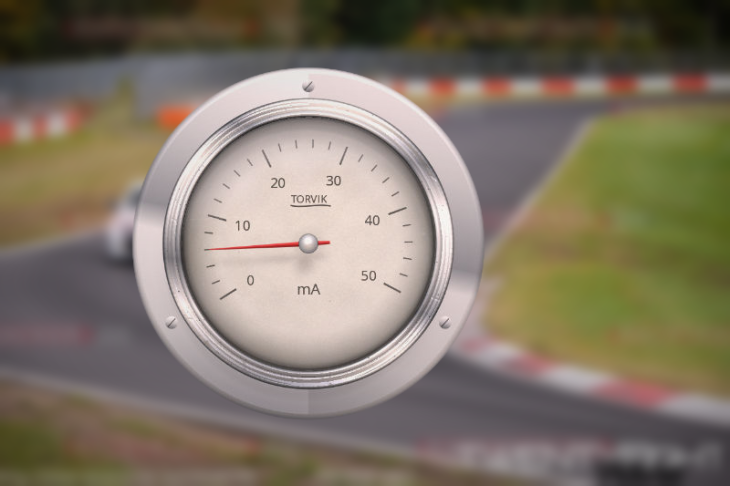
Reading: 6 (mA)
